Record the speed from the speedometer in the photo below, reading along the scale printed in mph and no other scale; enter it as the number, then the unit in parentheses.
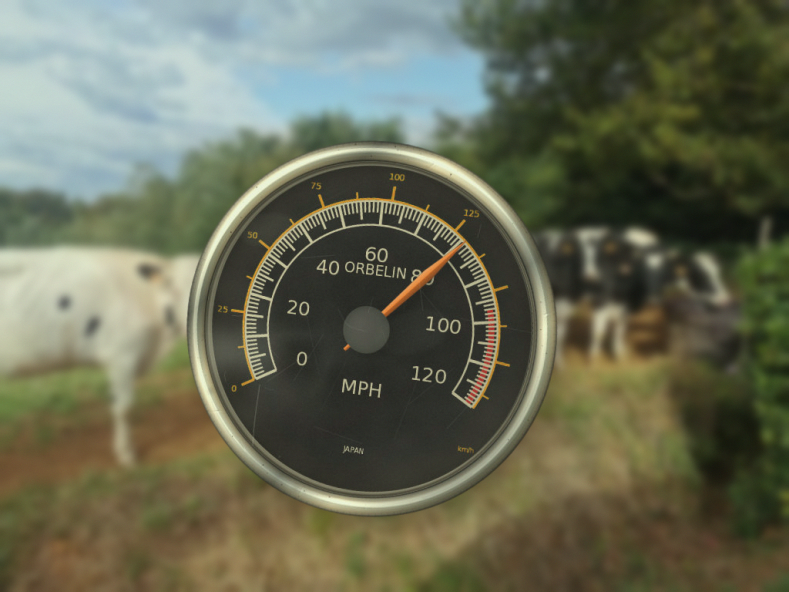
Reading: 81 (mph)
